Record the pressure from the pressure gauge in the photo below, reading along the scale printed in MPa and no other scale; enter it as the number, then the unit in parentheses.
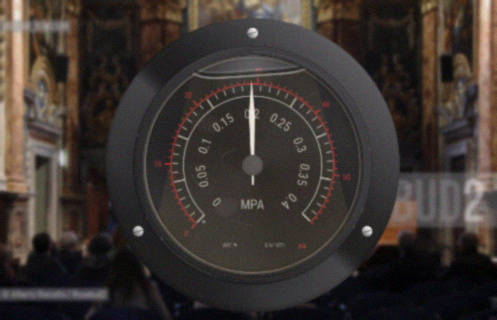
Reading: 0.2 (MPa)
